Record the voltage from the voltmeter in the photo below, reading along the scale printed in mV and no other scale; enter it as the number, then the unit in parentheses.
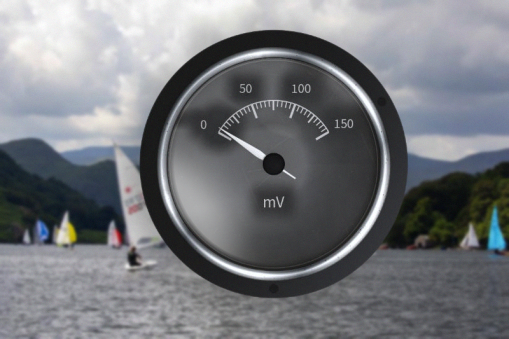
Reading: 5 (mV)
